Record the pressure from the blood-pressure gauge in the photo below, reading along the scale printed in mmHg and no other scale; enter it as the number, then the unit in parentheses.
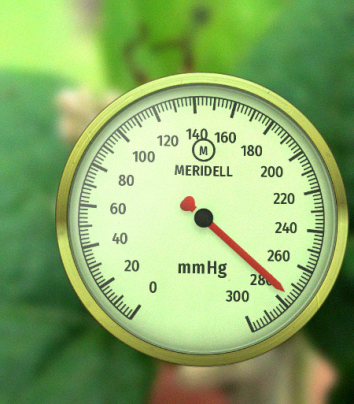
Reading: 276 (mmHg)
